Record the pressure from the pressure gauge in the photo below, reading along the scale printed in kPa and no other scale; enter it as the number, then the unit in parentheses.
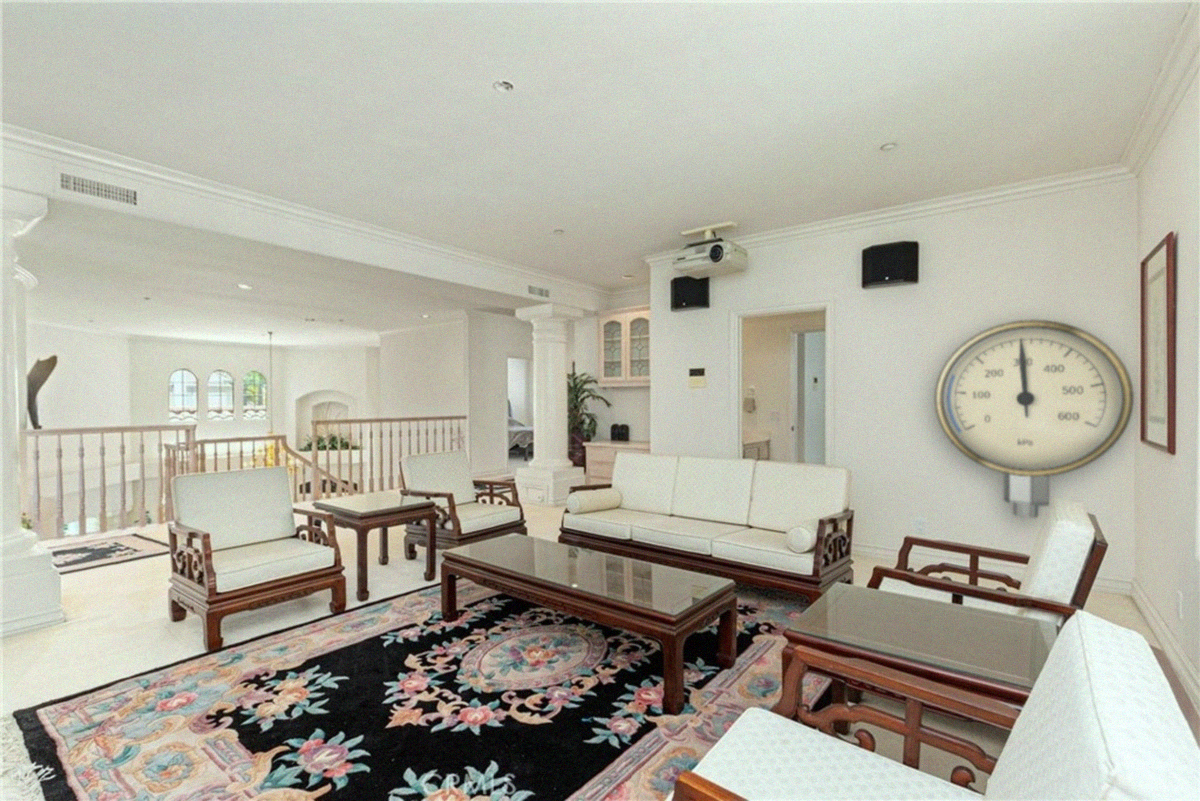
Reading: 300 (kPa)
